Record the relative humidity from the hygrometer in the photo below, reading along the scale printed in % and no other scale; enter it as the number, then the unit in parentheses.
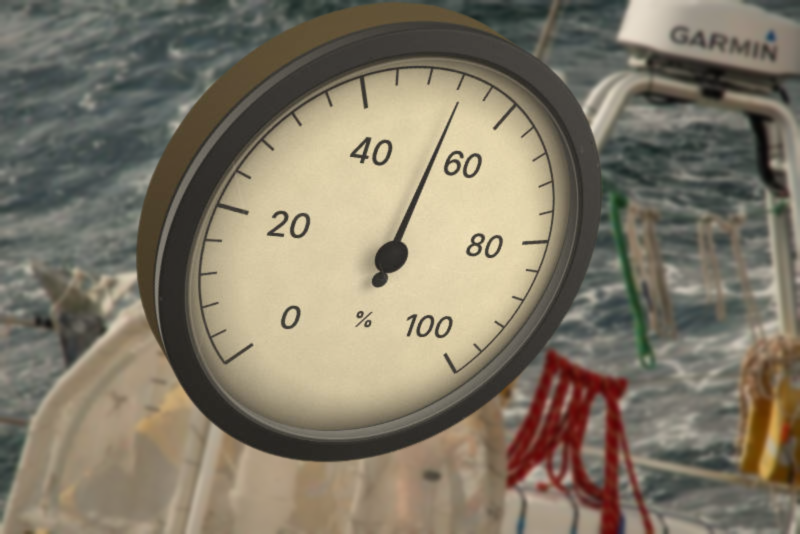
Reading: 52 (%)
